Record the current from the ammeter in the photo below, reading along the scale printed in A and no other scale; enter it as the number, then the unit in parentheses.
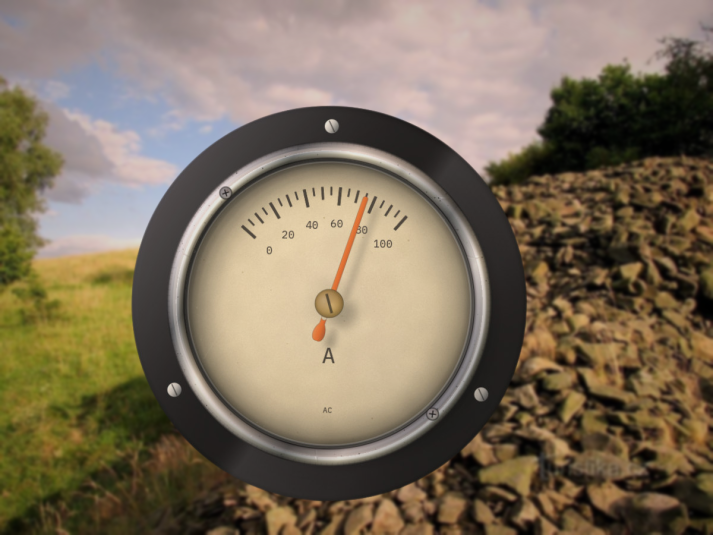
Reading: 75 (A)
